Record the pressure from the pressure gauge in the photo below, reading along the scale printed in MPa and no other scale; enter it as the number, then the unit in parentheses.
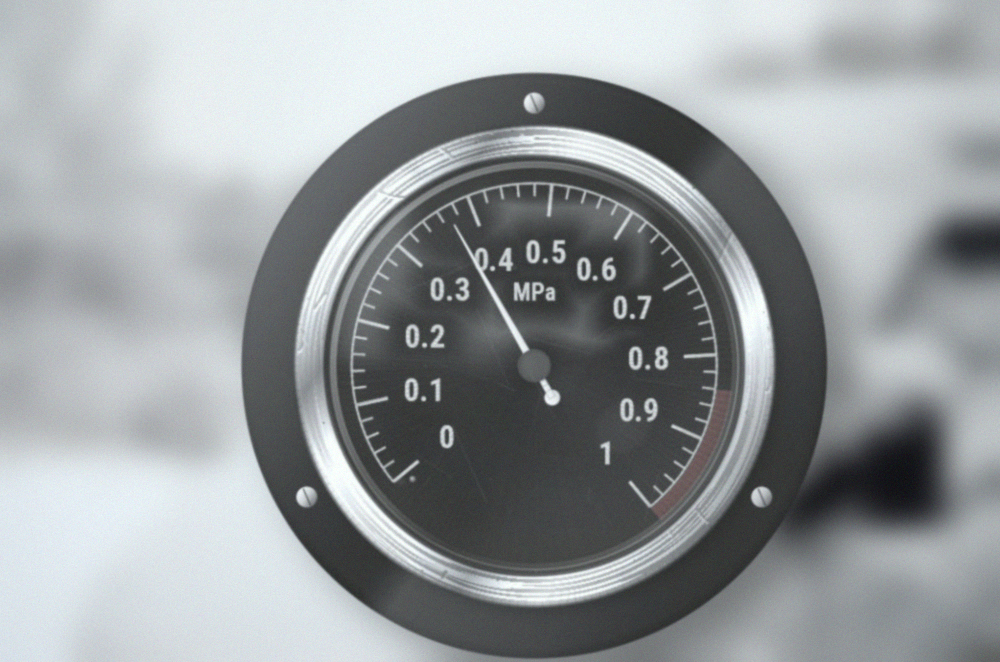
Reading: 0.37 (MPa)
